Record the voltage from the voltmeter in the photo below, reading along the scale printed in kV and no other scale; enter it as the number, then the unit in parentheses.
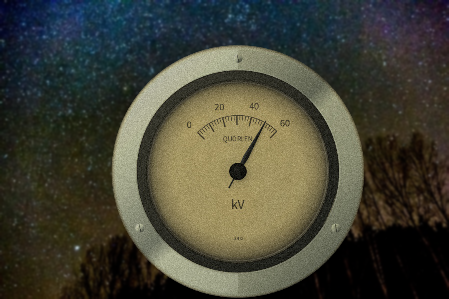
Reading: 50 (kV)
